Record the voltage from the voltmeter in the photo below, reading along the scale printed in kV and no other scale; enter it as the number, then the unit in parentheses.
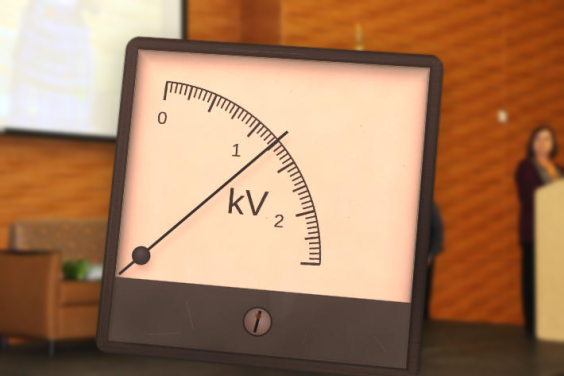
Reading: 1.25 (kV)
